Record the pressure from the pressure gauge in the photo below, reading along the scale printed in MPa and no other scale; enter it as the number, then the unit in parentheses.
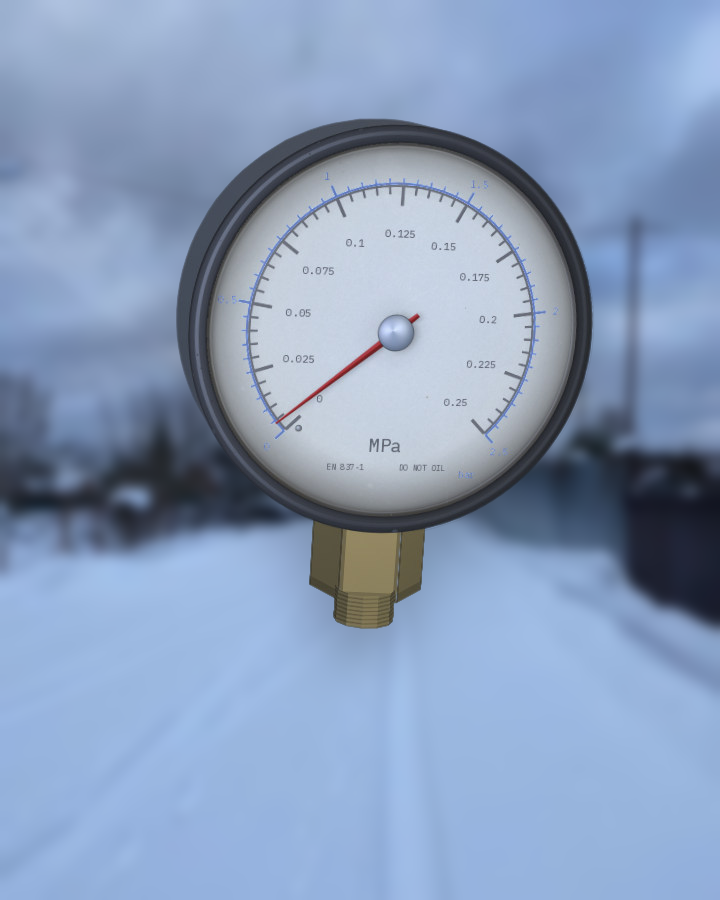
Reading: 0.005 (MPa)
